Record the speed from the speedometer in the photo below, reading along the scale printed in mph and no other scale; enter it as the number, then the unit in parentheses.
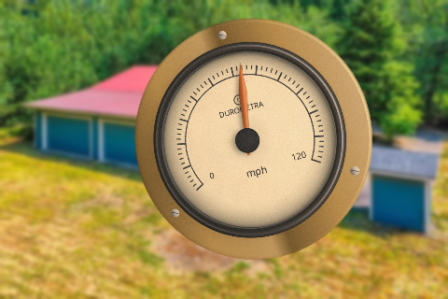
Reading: 64 (mph)
